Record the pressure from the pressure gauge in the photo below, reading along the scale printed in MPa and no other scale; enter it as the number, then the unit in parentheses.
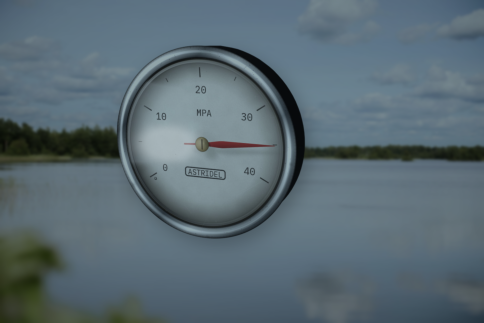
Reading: 35 (MPa)
